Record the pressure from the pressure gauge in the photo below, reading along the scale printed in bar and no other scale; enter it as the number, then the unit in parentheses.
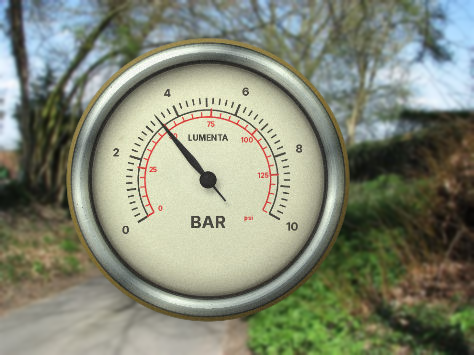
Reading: 3.4 (bar)
